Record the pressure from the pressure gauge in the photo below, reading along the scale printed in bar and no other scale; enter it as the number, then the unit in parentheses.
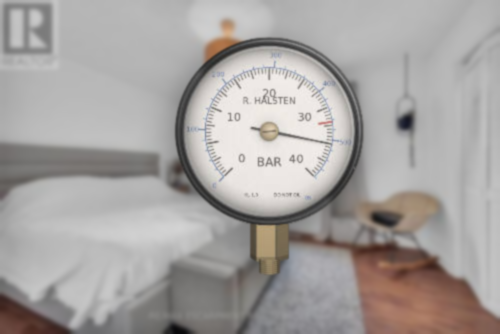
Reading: 35 (bar)
